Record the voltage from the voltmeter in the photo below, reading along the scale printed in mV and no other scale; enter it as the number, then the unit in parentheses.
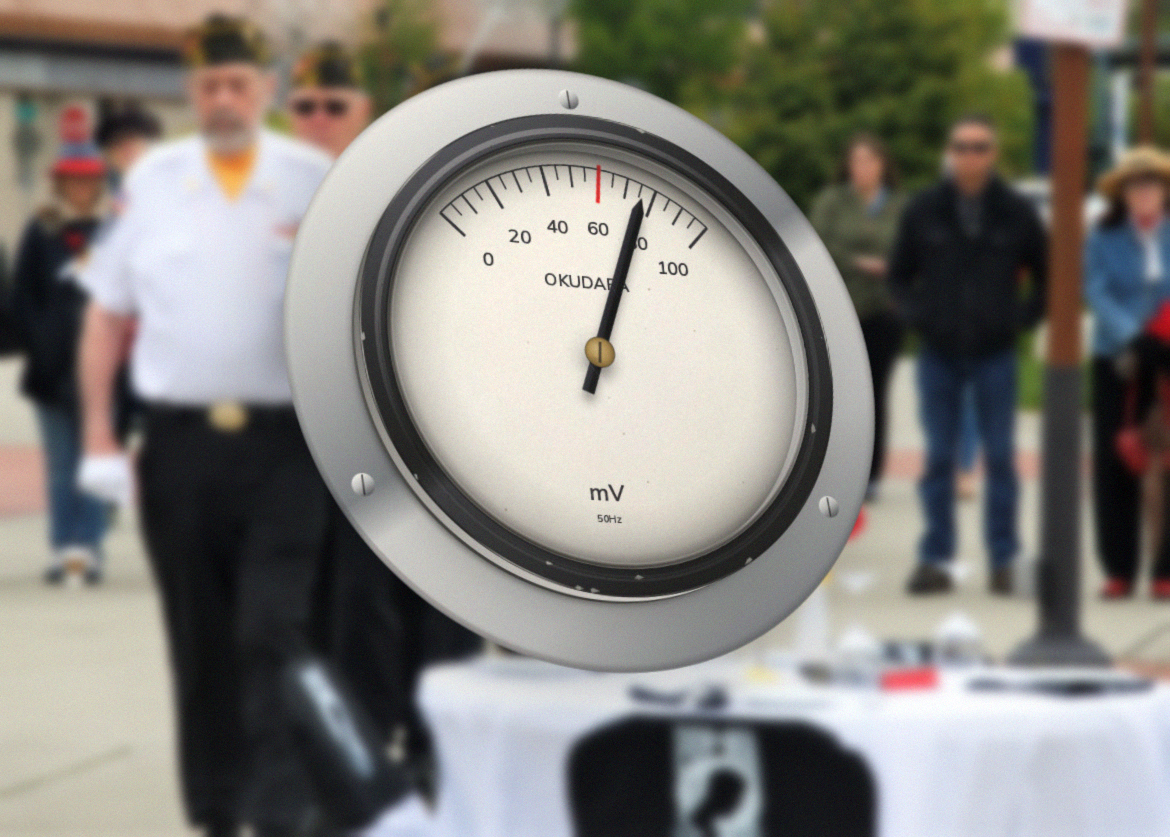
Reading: 75 (mV)
